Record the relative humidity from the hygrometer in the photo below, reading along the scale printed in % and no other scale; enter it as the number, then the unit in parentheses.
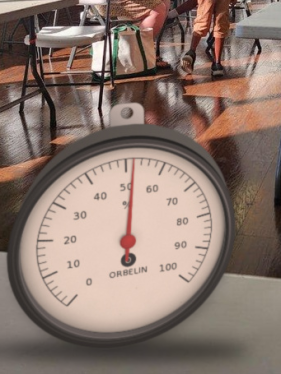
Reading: 52 (%)
